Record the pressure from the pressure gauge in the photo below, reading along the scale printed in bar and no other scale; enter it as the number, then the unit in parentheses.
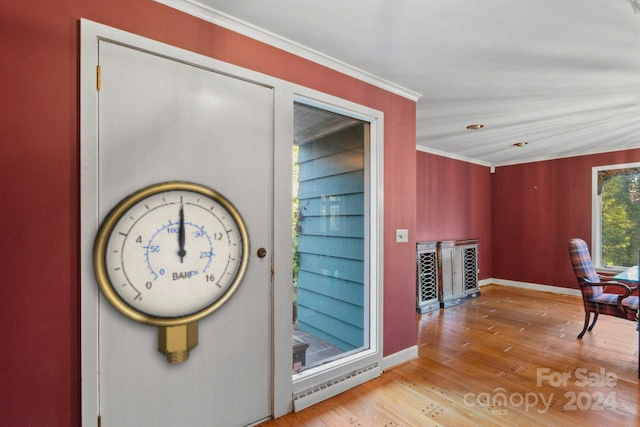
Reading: 8 (bar)
